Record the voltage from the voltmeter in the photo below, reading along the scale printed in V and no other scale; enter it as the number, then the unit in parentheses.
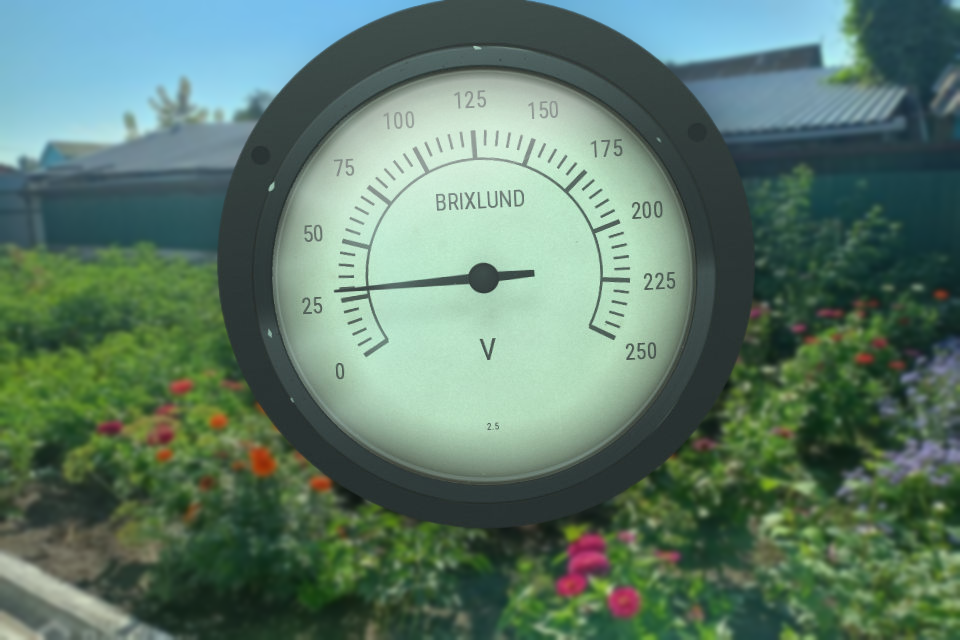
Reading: 30 (V)
